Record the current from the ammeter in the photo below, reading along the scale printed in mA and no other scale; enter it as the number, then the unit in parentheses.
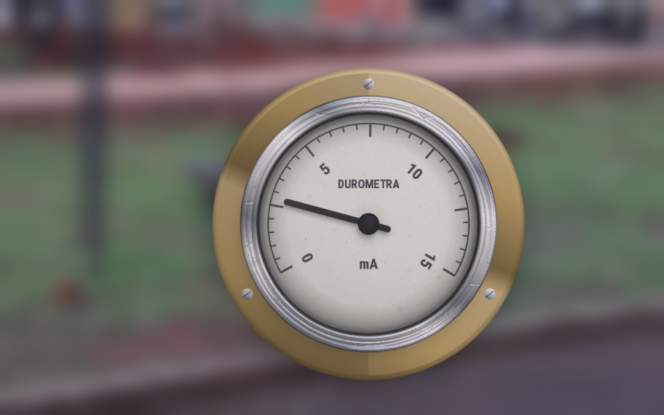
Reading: 2.75 (mA)
